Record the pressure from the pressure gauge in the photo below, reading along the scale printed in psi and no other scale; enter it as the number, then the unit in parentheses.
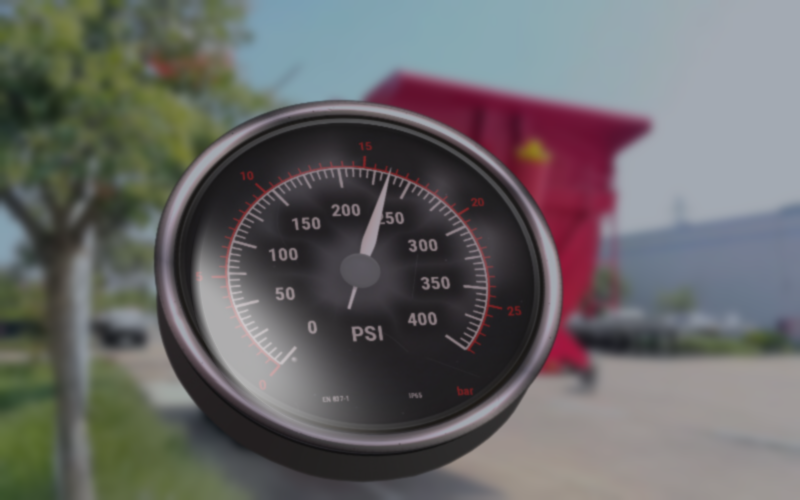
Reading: 235 (psi)
